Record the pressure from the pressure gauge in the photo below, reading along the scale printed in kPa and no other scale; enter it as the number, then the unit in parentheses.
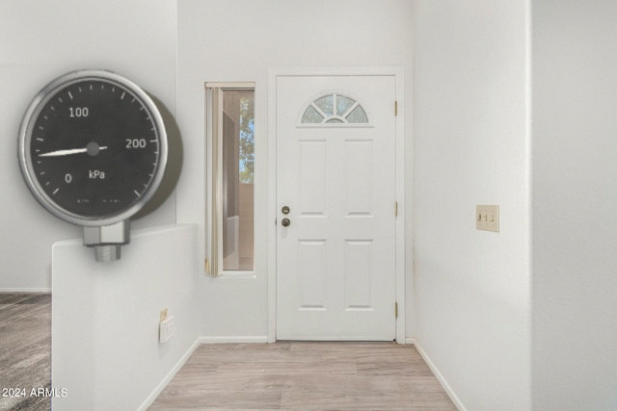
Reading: 35 (kPa)
